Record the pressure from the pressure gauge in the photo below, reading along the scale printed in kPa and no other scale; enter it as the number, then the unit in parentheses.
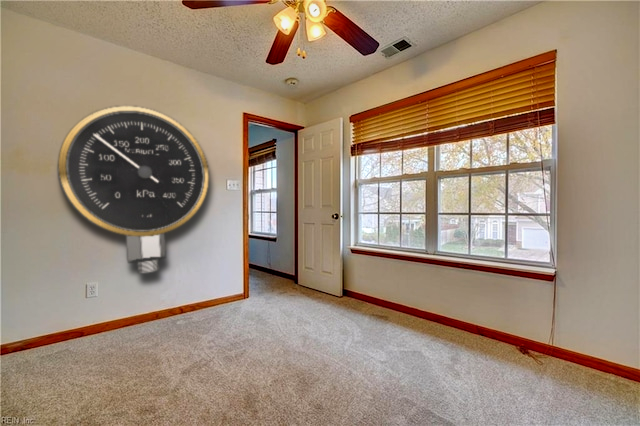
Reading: 125 (kPa)
